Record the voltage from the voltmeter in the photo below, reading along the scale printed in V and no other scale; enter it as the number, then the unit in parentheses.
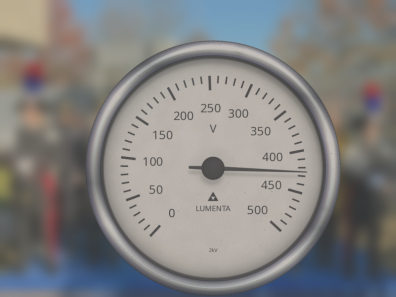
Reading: 425 (V)
